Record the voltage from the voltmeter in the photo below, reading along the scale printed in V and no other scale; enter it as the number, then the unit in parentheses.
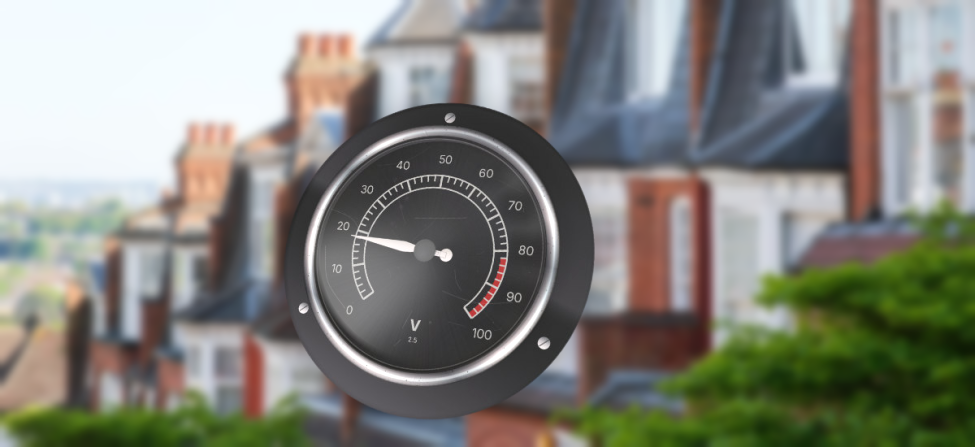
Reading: 18 (V)
